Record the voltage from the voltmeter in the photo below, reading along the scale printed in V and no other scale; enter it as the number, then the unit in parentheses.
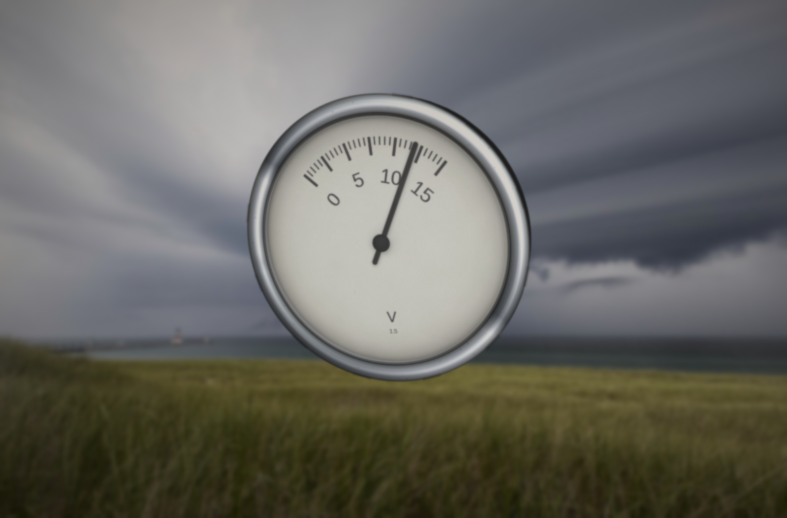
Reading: 12 (V)
